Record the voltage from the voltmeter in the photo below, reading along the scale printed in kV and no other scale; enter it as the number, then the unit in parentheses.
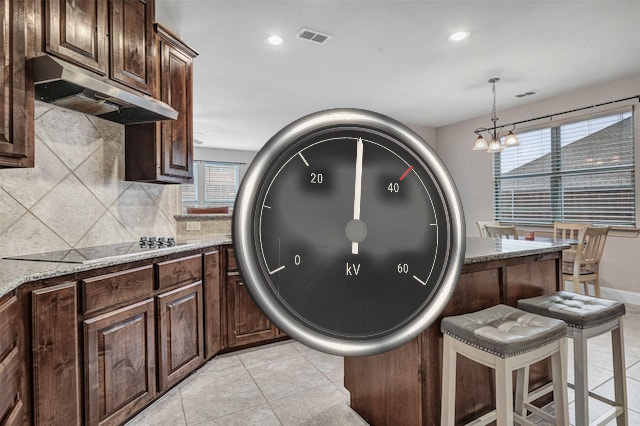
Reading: 30 (kV)
